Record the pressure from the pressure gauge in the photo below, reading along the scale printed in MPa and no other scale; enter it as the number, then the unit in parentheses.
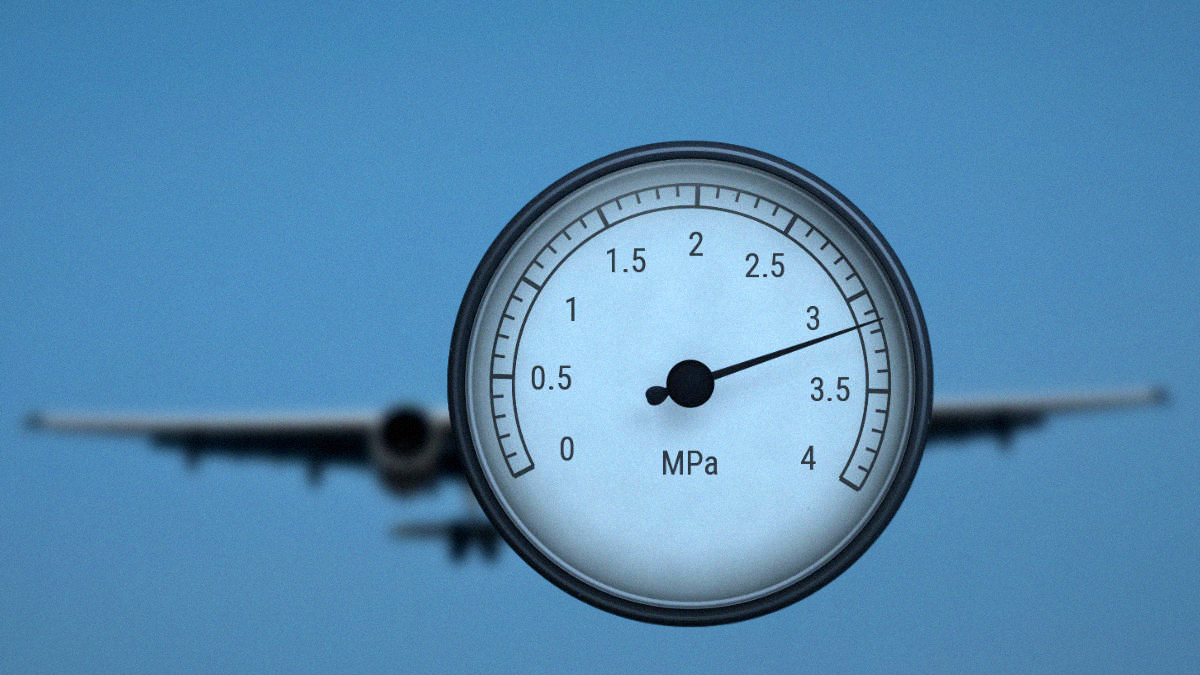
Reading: 3.15 (MPa)
